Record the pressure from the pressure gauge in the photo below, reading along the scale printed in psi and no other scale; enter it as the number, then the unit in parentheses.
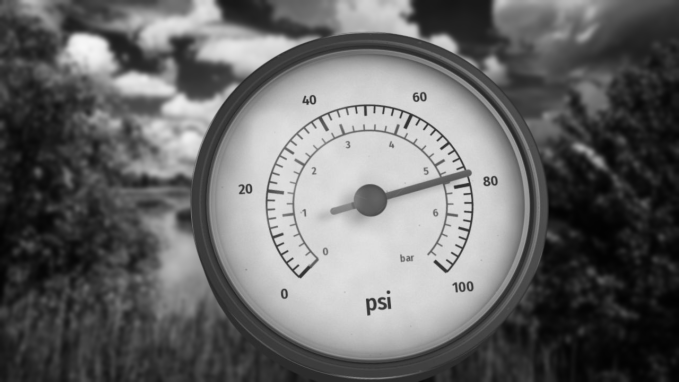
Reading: 78 (psi)
